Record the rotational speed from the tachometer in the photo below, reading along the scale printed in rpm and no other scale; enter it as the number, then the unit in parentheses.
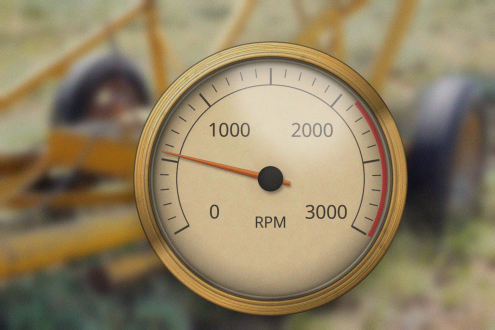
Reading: 550 (rpm)
